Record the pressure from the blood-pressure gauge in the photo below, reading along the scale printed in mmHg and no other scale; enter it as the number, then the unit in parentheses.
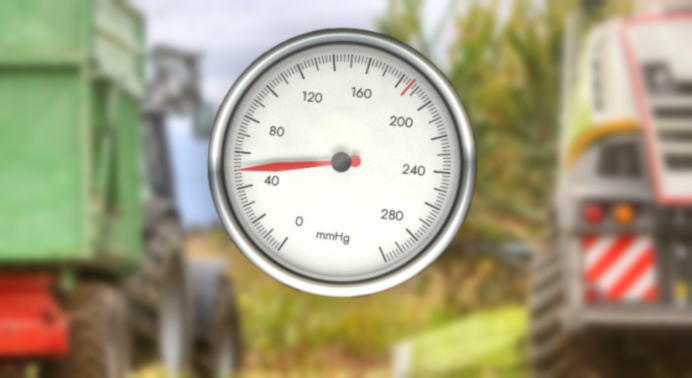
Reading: 50 (mmHg)
